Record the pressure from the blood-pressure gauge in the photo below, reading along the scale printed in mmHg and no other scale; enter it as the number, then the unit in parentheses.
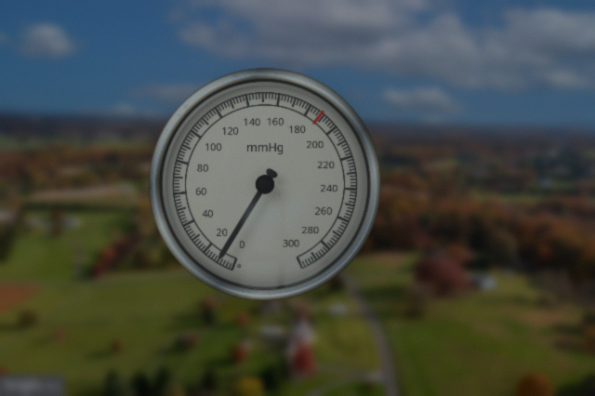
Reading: 10 (mmHg)
